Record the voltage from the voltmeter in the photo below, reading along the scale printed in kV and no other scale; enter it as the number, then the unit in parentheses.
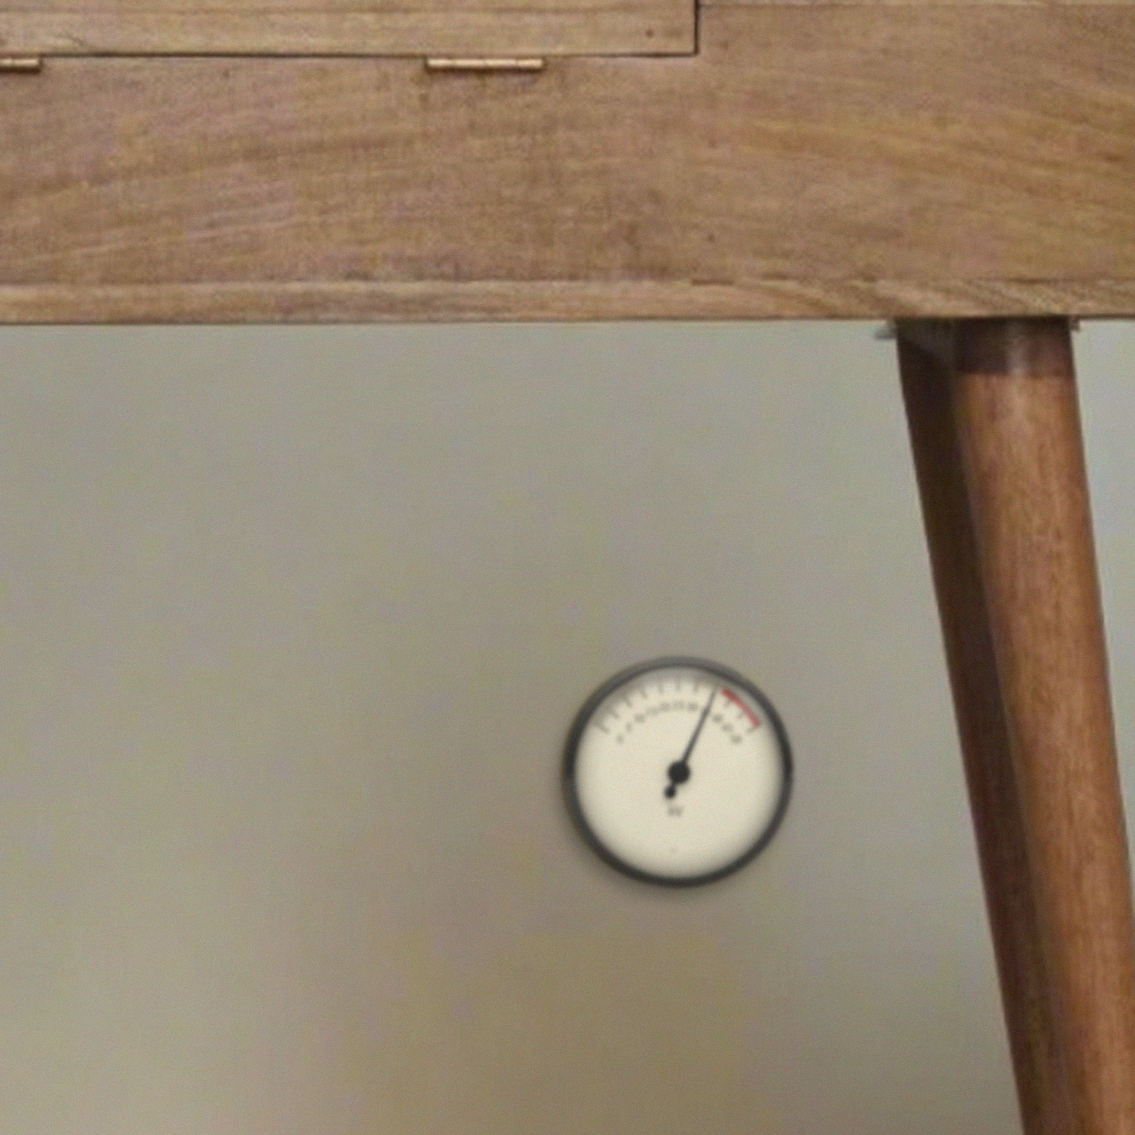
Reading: 35 (kV)
